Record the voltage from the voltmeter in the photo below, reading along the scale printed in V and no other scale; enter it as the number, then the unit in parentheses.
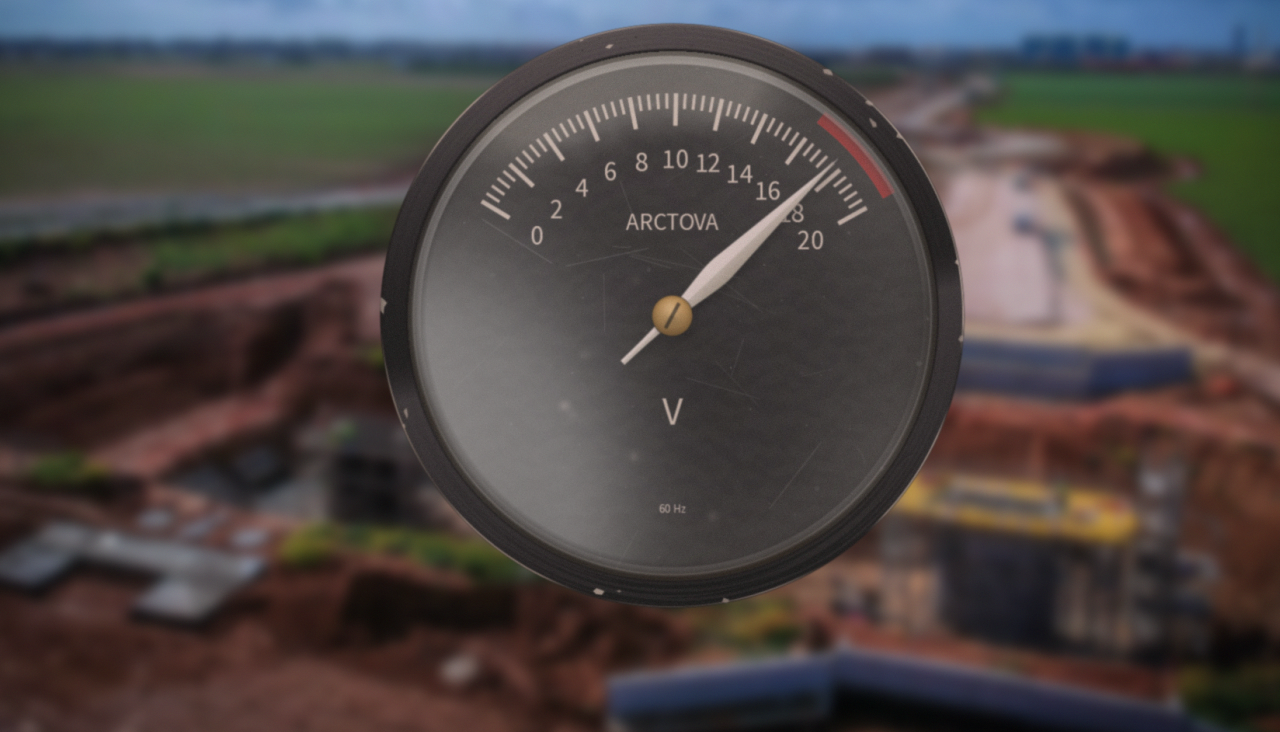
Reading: 17.6 (V)
